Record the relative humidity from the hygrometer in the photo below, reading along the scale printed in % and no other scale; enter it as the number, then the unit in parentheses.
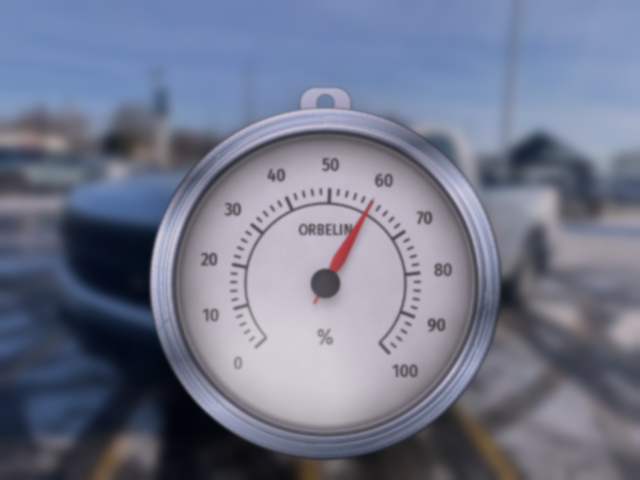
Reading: 60 (%)
